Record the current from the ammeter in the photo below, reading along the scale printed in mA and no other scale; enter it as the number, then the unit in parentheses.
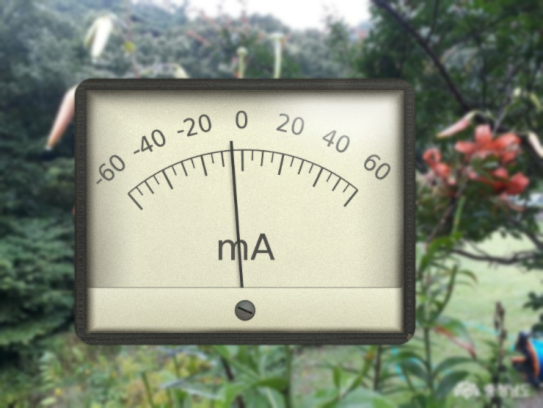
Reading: -5 (mA)
